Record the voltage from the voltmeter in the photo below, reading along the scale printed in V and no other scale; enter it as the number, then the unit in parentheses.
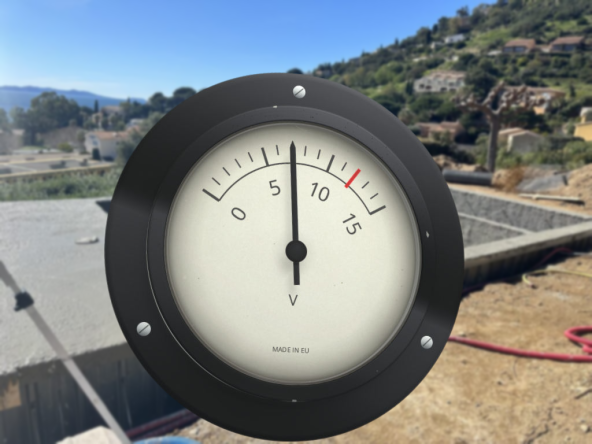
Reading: 7 (V)
